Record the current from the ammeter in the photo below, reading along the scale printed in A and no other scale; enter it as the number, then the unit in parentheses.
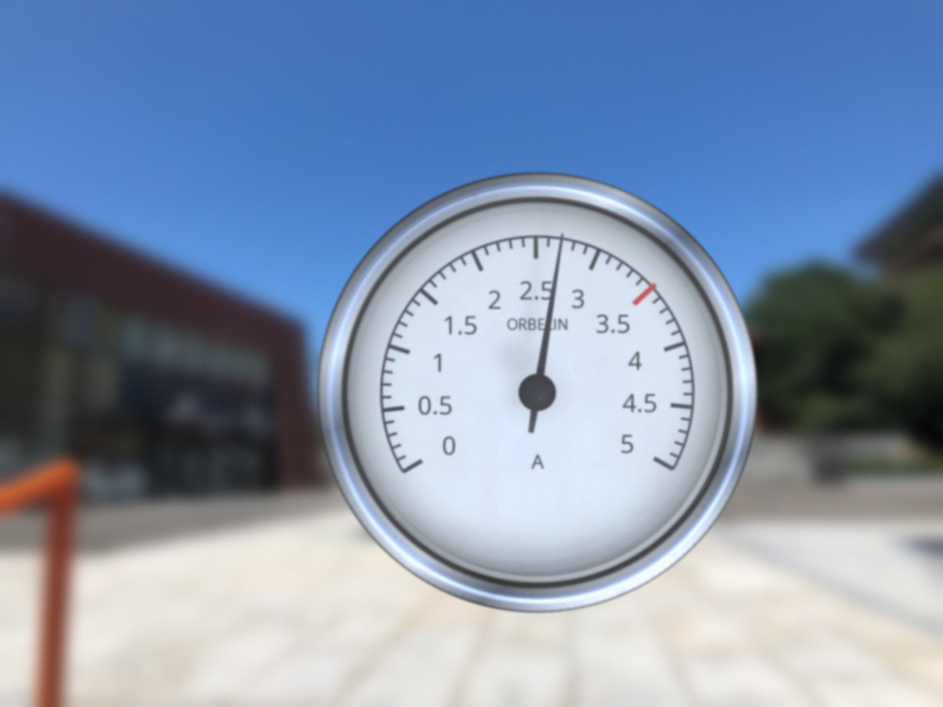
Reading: 2.7 (A)
